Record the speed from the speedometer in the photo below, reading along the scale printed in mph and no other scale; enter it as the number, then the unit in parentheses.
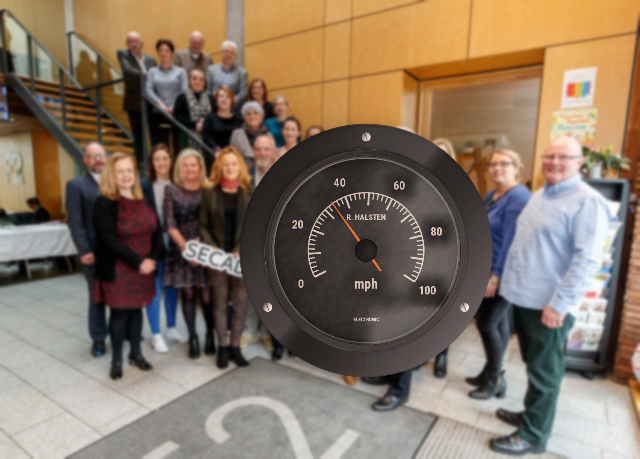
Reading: 34 (mph)
